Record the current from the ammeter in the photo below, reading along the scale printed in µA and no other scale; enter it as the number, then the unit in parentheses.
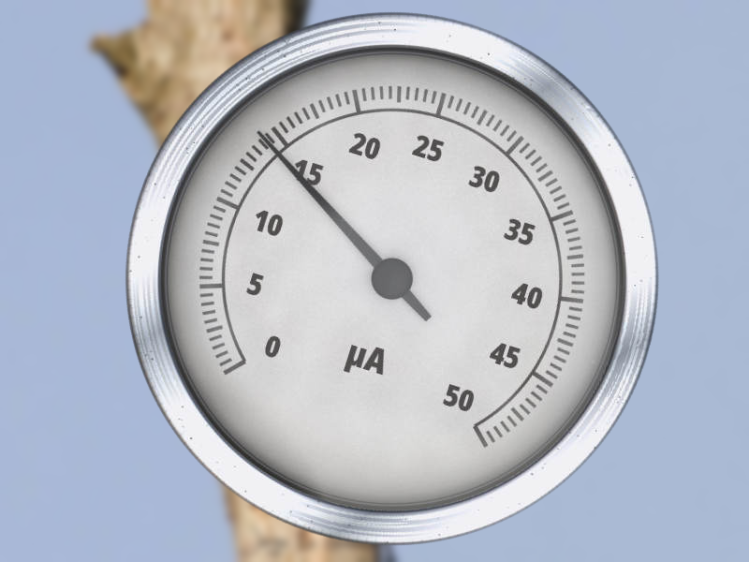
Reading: 14.25 (µA)
